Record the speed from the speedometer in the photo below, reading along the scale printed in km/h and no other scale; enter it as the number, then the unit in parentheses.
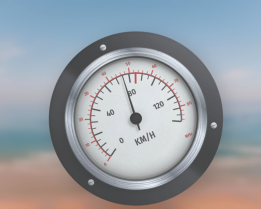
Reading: 75 (km/h)
